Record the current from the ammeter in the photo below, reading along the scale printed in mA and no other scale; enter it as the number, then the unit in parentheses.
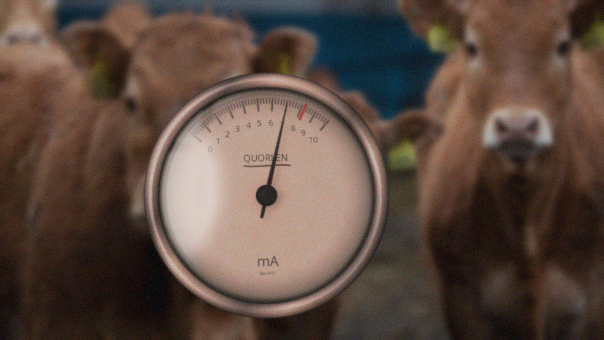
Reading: 7 (mA)
